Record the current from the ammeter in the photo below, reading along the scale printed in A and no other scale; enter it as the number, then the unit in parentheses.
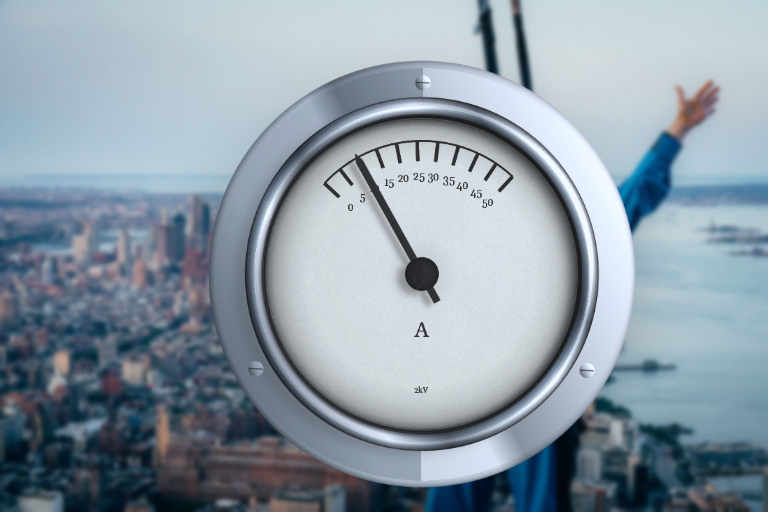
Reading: 10 (A)
